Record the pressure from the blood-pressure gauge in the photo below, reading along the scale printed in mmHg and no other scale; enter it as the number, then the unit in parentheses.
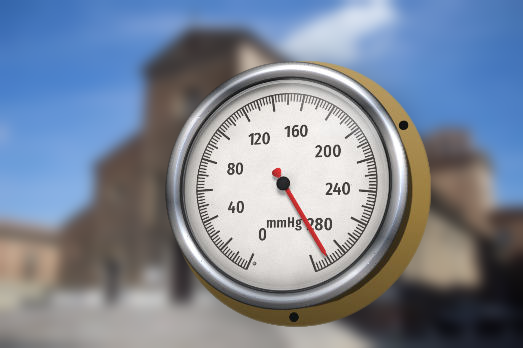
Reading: 290 (mmHg)
